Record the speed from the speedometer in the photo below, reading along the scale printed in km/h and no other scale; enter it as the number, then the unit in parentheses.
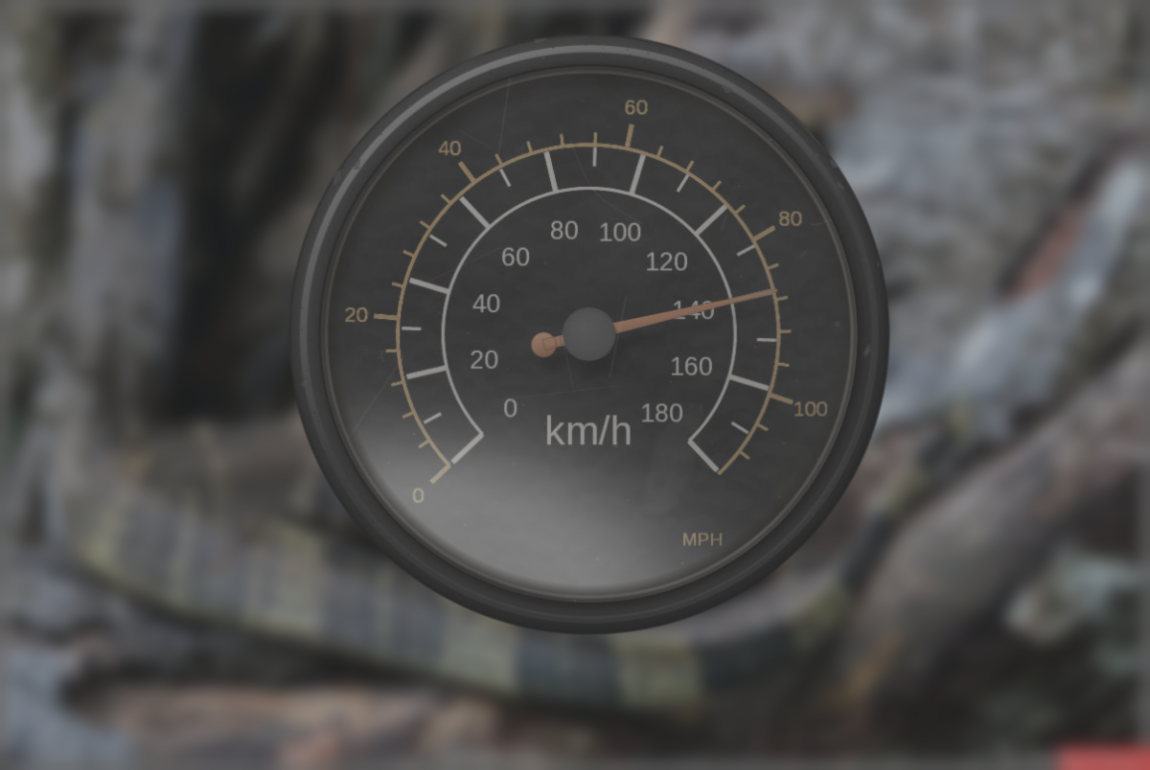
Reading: 140 (km/h)
